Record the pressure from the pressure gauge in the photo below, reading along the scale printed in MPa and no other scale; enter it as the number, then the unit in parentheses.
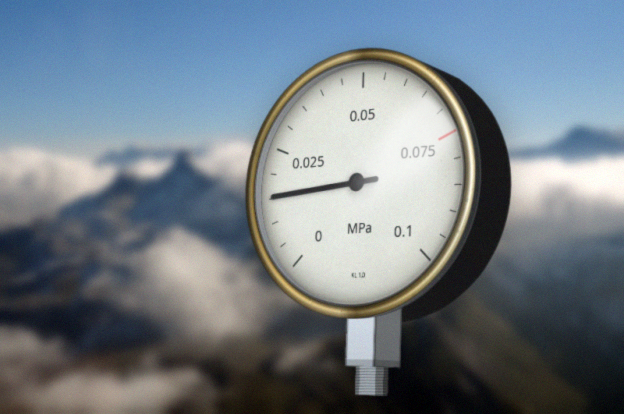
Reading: 0.015 (MPa)
